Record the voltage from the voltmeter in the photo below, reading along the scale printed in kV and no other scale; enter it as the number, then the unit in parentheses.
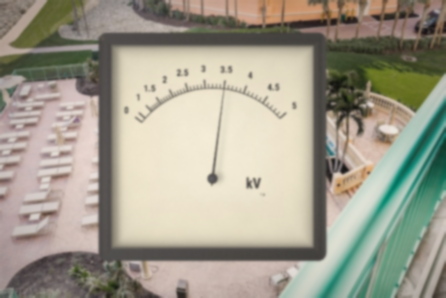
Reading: 3.5 (kV)
